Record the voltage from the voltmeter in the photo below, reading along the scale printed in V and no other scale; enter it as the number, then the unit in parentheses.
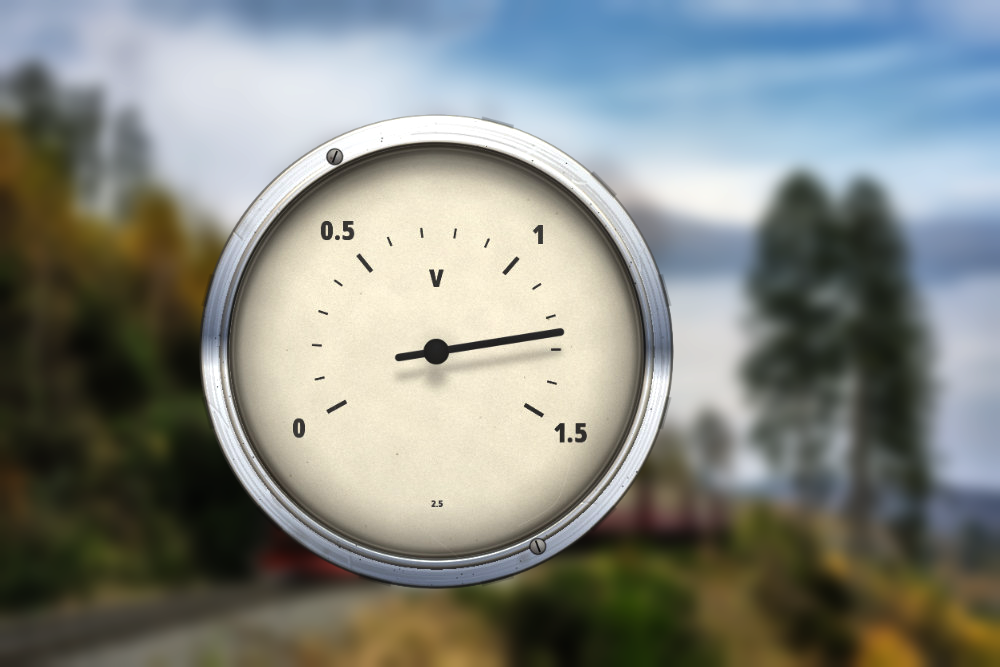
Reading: 1.25 (V)
